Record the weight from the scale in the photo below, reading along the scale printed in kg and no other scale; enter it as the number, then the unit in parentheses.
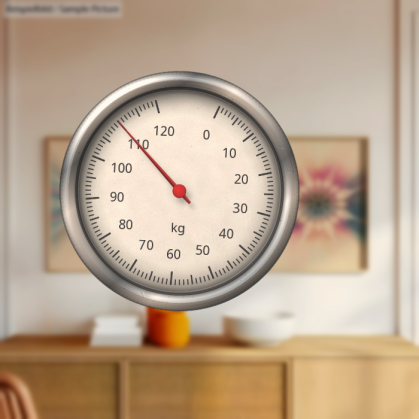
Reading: 110 (kg)
